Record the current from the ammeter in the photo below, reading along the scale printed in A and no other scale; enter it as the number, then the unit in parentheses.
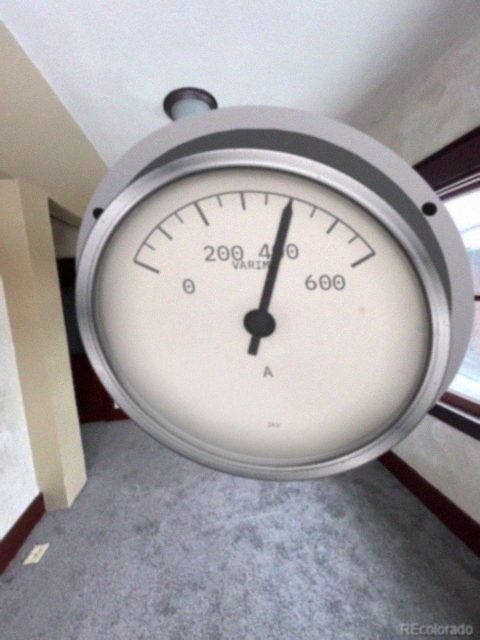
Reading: 400 (A)
